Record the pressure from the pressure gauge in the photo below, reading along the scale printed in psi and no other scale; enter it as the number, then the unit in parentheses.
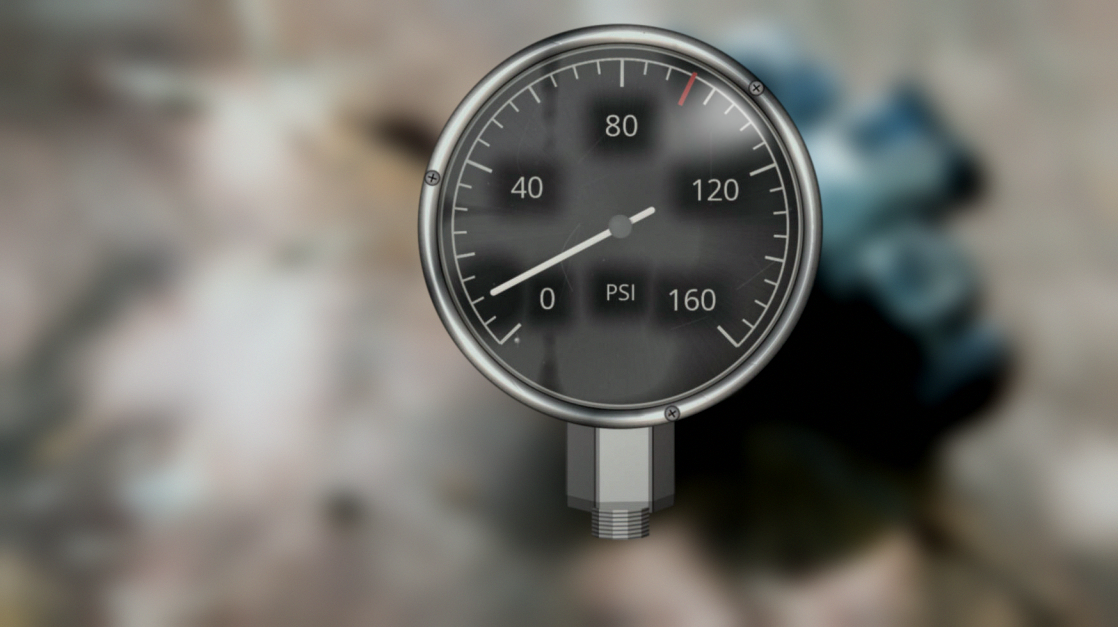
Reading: 10 (psi)
